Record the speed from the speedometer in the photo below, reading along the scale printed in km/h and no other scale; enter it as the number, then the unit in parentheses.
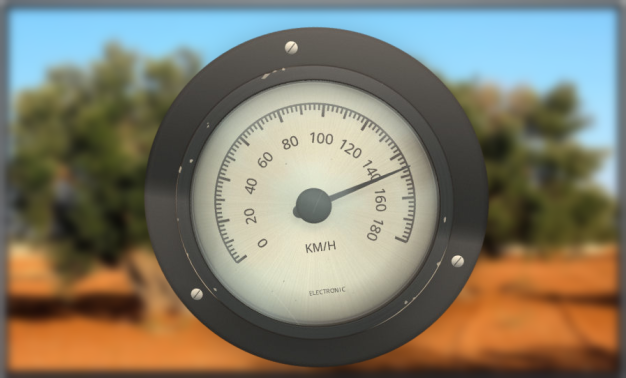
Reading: 146 (km/h)
